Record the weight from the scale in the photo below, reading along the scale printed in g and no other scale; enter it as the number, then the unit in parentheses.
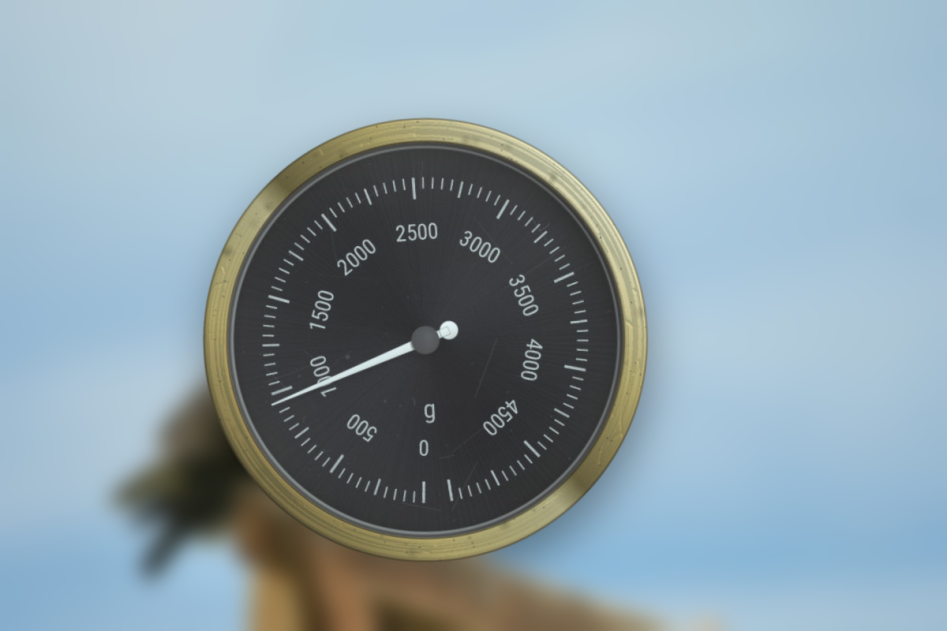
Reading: 950 (g)
